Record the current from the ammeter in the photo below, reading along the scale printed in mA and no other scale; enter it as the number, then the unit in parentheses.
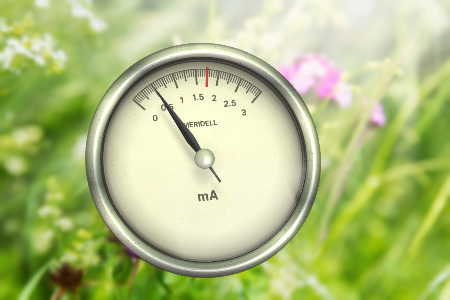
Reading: 0.5 (mA)
